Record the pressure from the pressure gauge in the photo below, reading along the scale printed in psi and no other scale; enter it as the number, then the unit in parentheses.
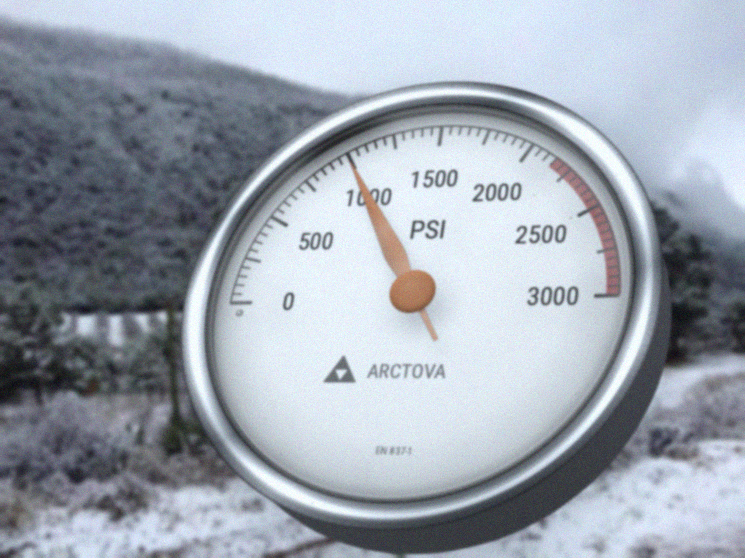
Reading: 1000 (psi)
